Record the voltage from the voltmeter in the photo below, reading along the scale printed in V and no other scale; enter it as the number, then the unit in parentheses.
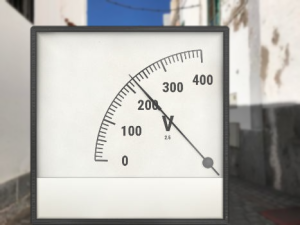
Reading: 220 (V)
